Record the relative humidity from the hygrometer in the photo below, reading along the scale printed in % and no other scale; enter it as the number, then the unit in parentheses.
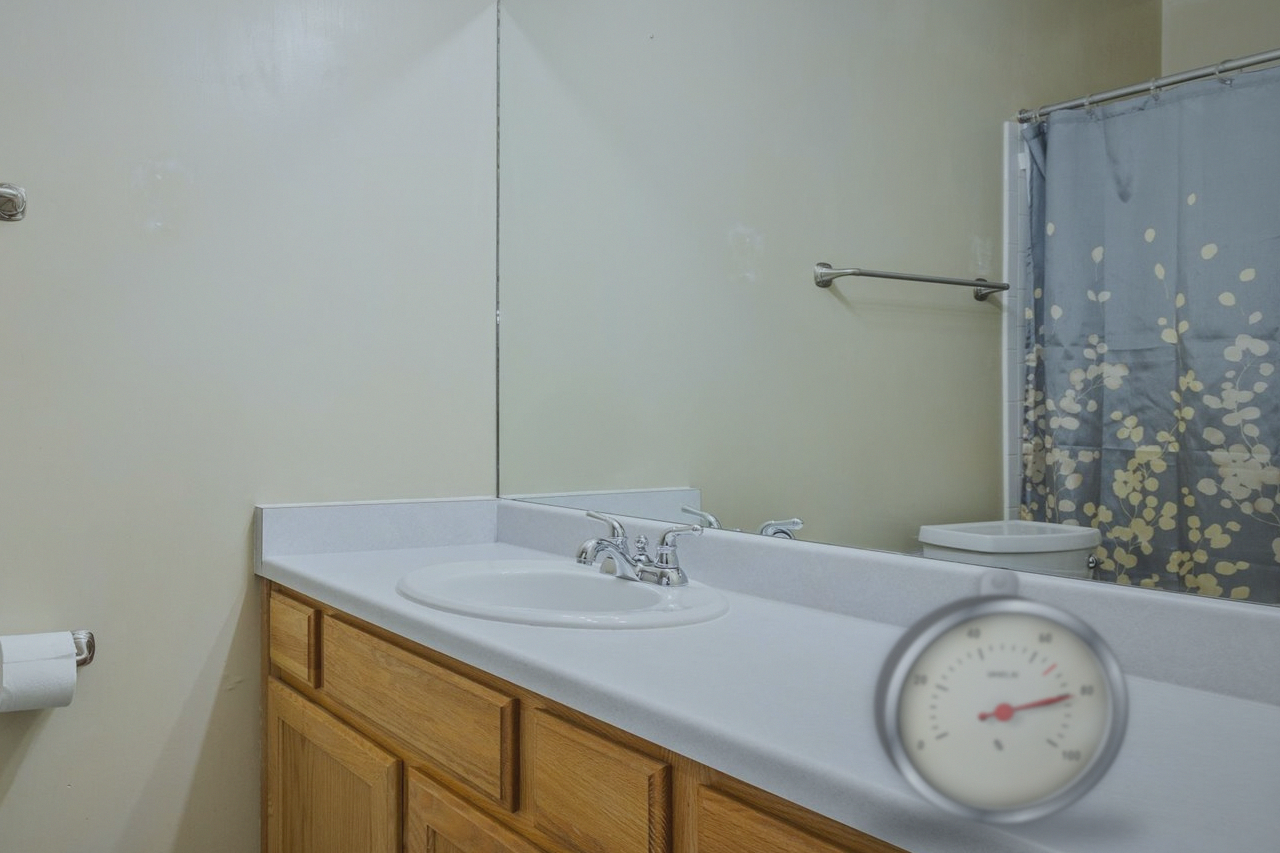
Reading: 80 (%)
